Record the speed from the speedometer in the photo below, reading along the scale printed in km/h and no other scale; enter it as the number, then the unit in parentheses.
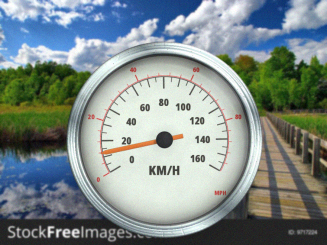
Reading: 12.5 (km/h)
